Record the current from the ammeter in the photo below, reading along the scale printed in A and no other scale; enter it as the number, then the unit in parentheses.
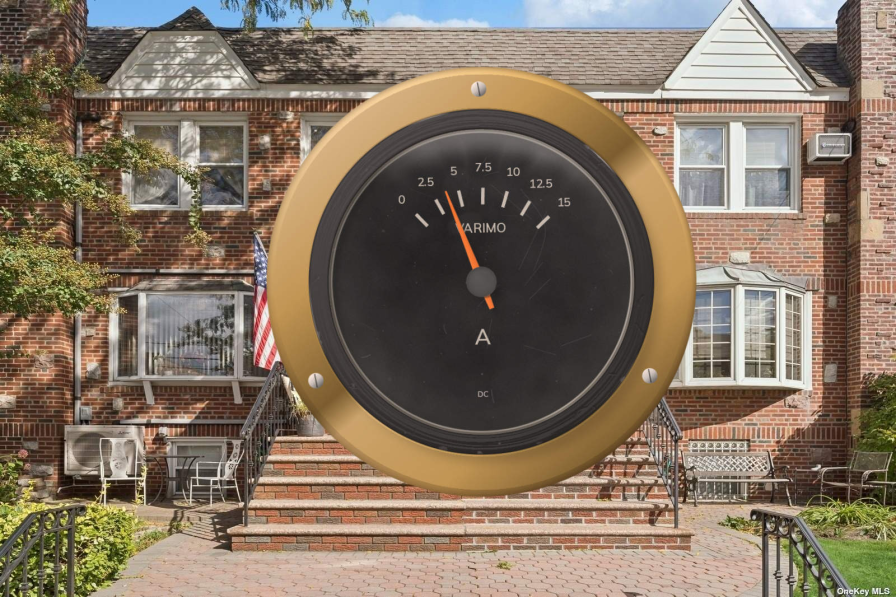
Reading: 3.75 (A)
